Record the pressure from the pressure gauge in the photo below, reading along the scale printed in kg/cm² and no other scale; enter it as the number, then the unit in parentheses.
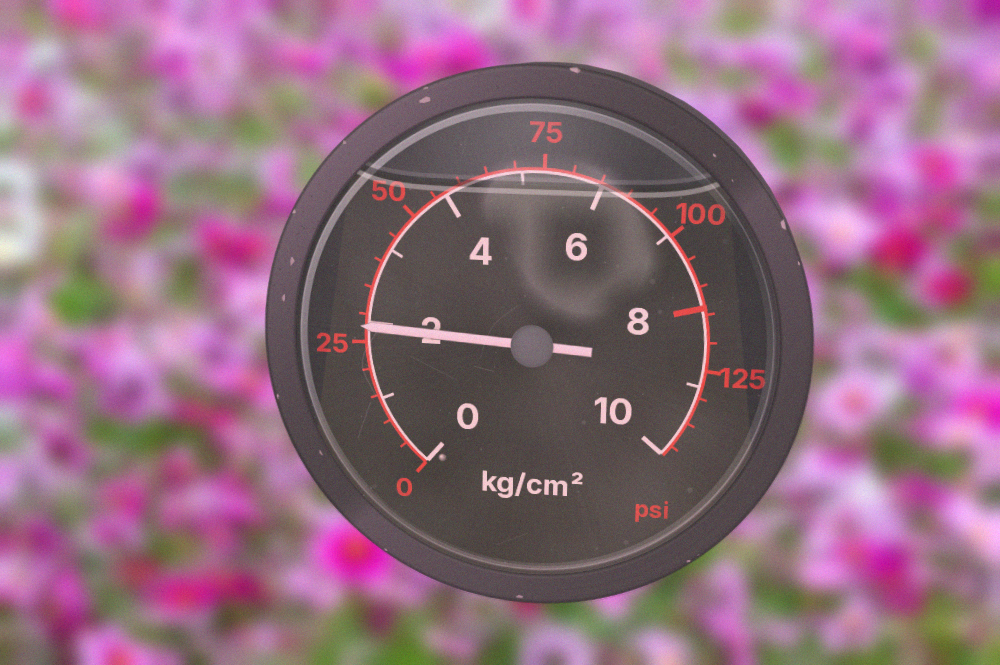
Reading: 2 (kg/cm²)
